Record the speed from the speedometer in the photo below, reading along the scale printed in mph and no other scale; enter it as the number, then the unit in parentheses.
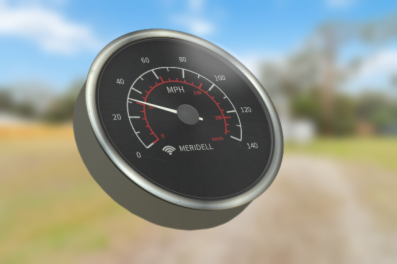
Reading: 30 (mph)
